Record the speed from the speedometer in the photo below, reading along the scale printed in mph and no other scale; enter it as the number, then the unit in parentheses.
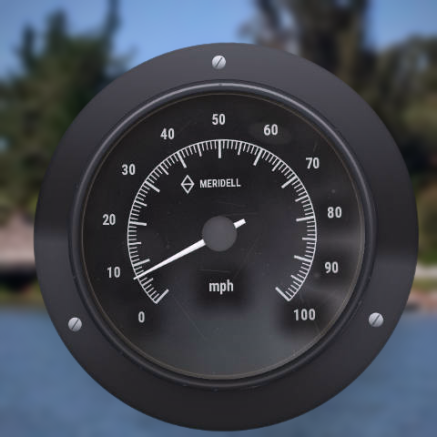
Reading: 7 (mph)
